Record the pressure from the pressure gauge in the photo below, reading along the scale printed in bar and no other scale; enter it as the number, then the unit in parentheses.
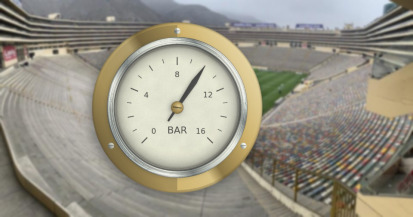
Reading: 10 (bar)
